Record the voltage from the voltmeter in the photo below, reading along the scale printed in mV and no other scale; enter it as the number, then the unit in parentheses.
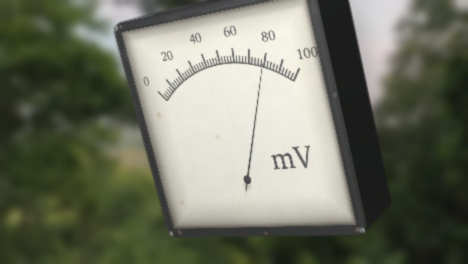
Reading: 80 (mV)
